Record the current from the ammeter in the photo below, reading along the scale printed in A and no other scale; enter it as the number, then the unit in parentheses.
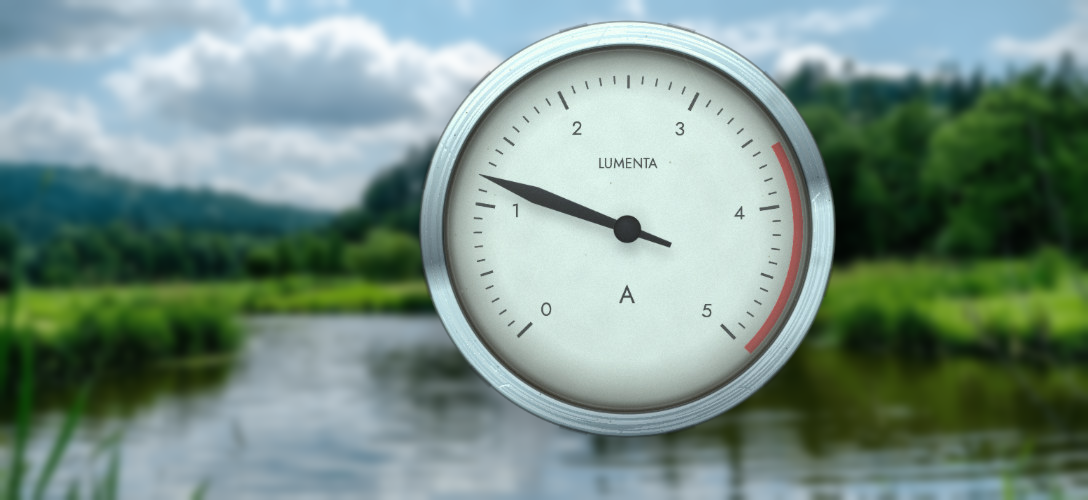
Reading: 1.2 (A)
